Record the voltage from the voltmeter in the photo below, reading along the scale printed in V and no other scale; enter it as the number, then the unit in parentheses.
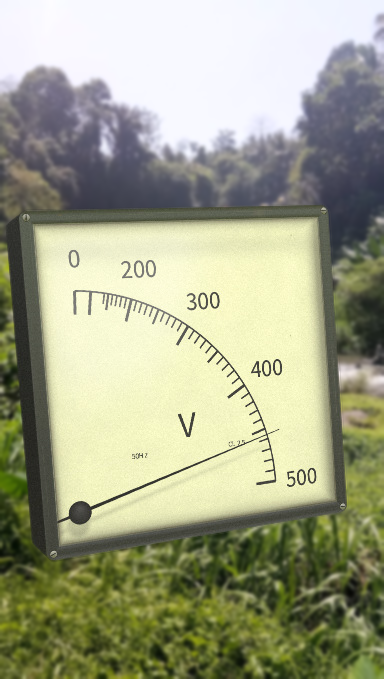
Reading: 455 (V)
